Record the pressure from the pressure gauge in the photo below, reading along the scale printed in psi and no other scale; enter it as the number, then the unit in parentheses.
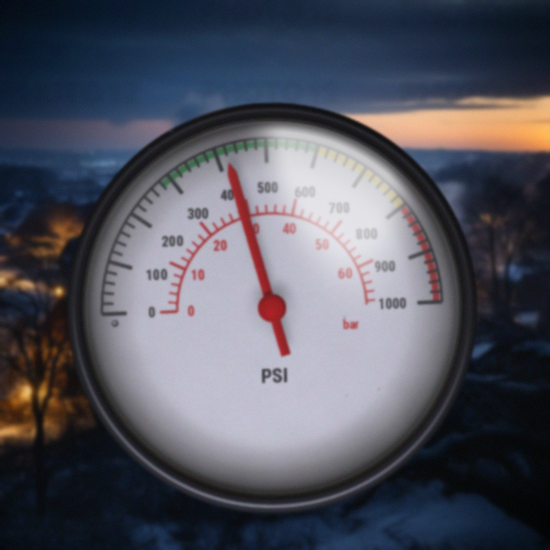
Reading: 420 (psi)
